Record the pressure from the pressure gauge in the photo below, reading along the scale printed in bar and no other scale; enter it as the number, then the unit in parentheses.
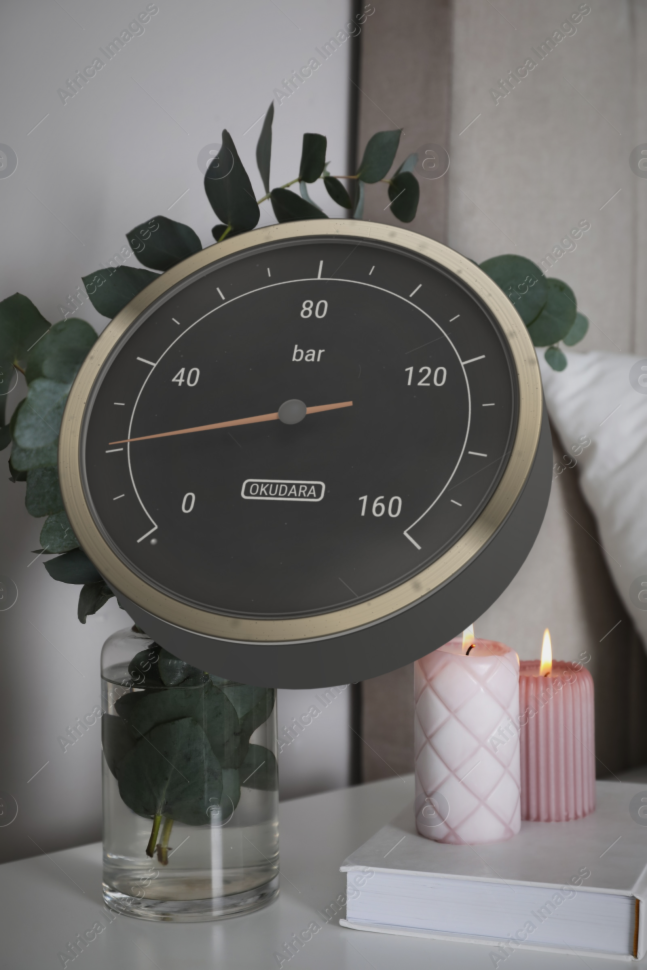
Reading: 20 (bar)
